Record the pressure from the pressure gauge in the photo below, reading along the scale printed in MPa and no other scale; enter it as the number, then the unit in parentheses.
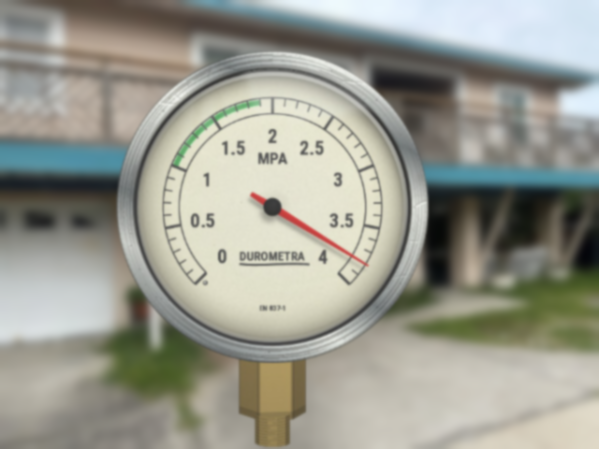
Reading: 3.8 (MPa)
